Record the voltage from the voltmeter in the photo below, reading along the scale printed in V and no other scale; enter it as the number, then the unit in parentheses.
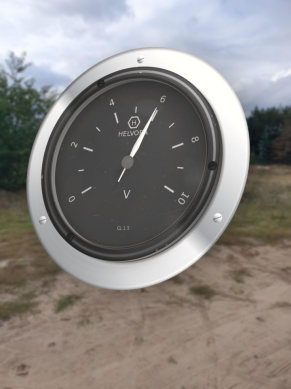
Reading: 6 (V)
